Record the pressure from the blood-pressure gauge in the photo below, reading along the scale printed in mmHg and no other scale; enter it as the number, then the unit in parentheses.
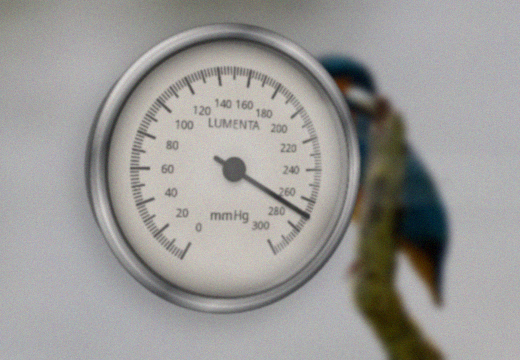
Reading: 270 (mmHg)
